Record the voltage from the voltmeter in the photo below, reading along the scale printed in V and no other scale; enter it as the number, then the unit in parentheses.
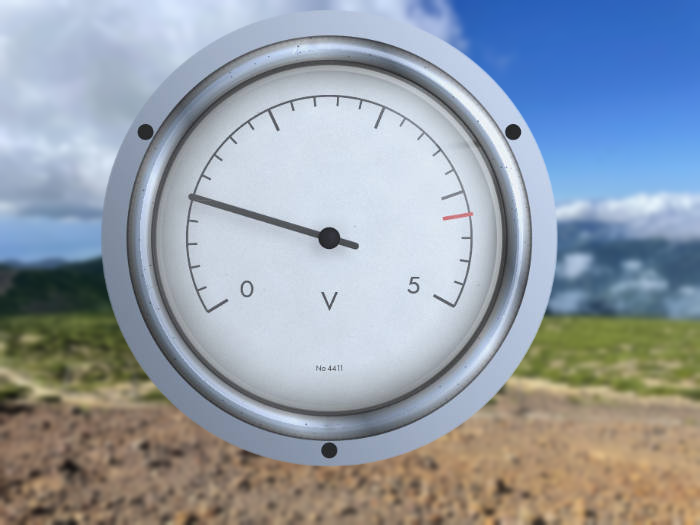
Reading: 1 (V)
